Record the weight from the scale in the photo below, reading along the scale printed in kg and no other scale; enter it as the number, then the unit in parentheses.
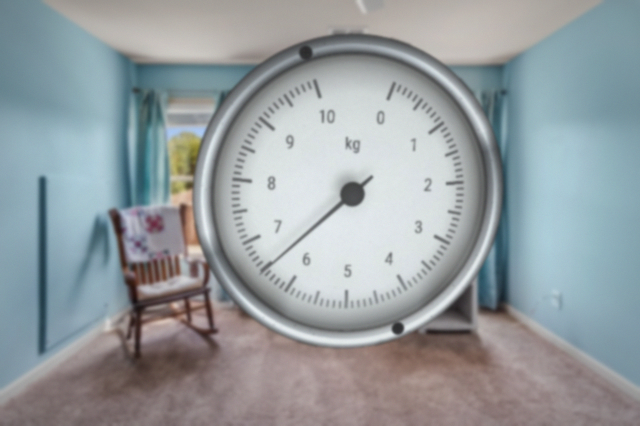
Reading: 6.5 (kg)
